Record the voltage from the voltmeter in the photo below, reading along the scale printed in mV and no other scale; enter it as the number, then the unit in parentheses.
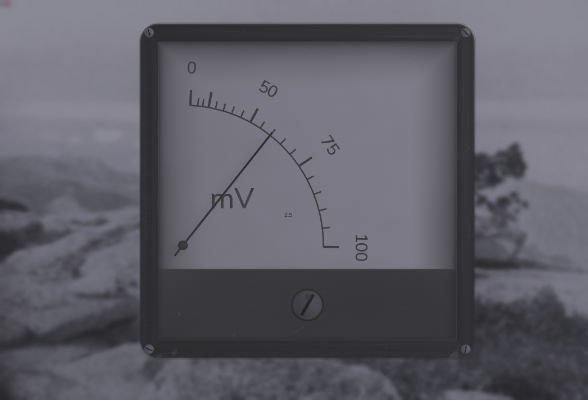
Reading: 60 (mV)
